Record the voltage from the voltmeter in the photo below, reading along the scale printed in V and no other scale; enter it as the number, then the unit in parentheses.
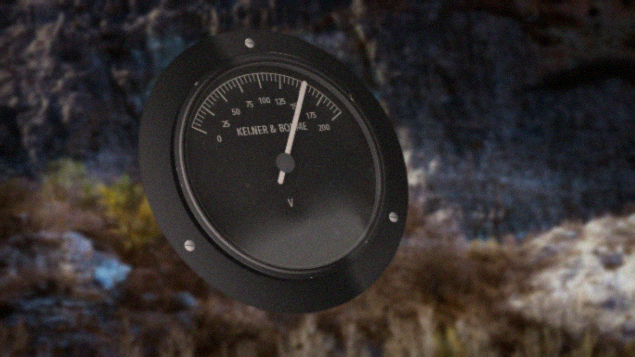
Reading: 150 (V)
